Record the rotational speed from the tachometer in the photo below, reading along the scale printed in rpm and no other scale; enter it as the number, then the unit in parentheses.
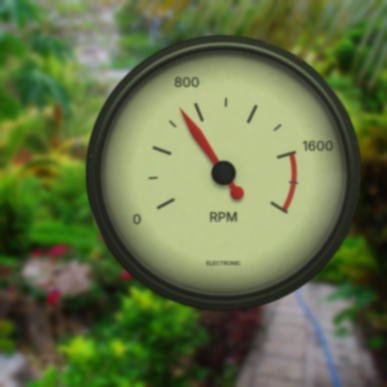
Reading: 700 (rpm)
